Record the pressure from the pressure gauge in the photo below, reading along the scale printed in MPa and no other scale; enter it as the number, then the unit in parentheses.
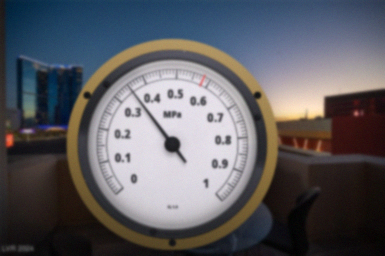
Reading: 0.35 (MPa)
